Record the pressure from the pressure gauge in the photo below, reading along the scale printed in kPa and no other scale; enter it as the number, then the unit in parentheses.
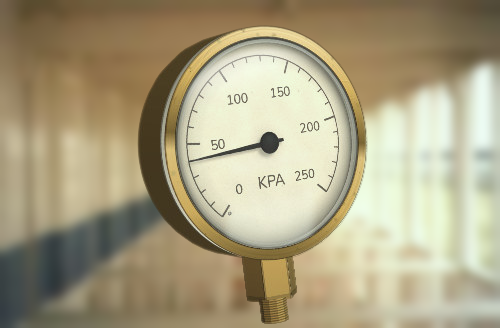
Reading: 40 (kPa)
